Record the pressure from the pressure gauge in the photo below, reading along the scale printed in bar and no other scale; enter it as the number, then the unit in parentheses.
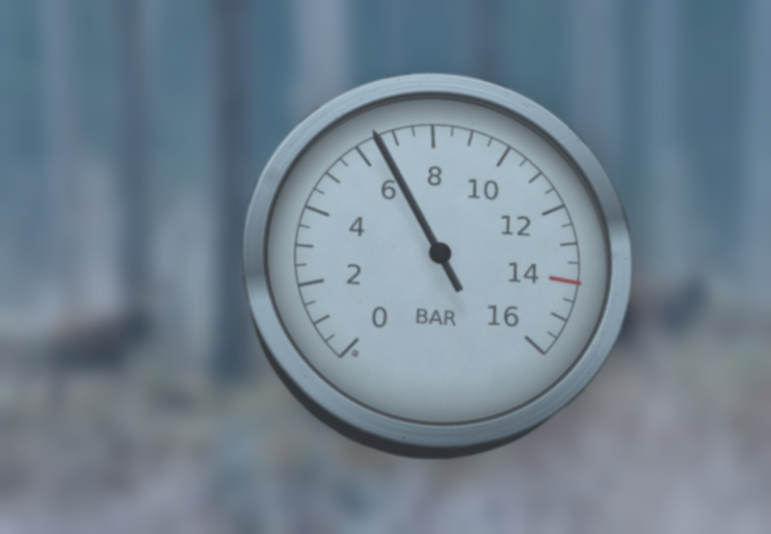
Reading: 6.5 (bar)
